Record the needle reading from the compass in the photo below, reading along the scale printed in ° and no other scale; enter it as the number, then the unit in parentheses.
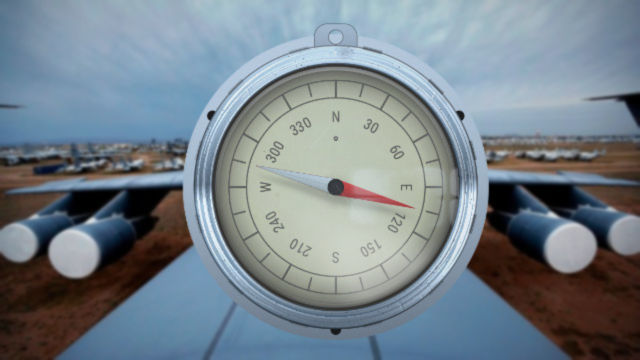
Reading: 105 (°)
